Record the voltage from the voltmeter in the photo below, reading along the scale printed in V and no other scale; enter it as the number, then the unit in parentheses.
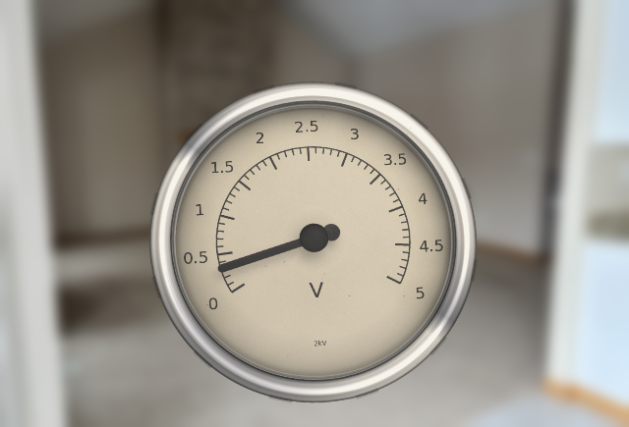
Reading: 0.3 (V)
